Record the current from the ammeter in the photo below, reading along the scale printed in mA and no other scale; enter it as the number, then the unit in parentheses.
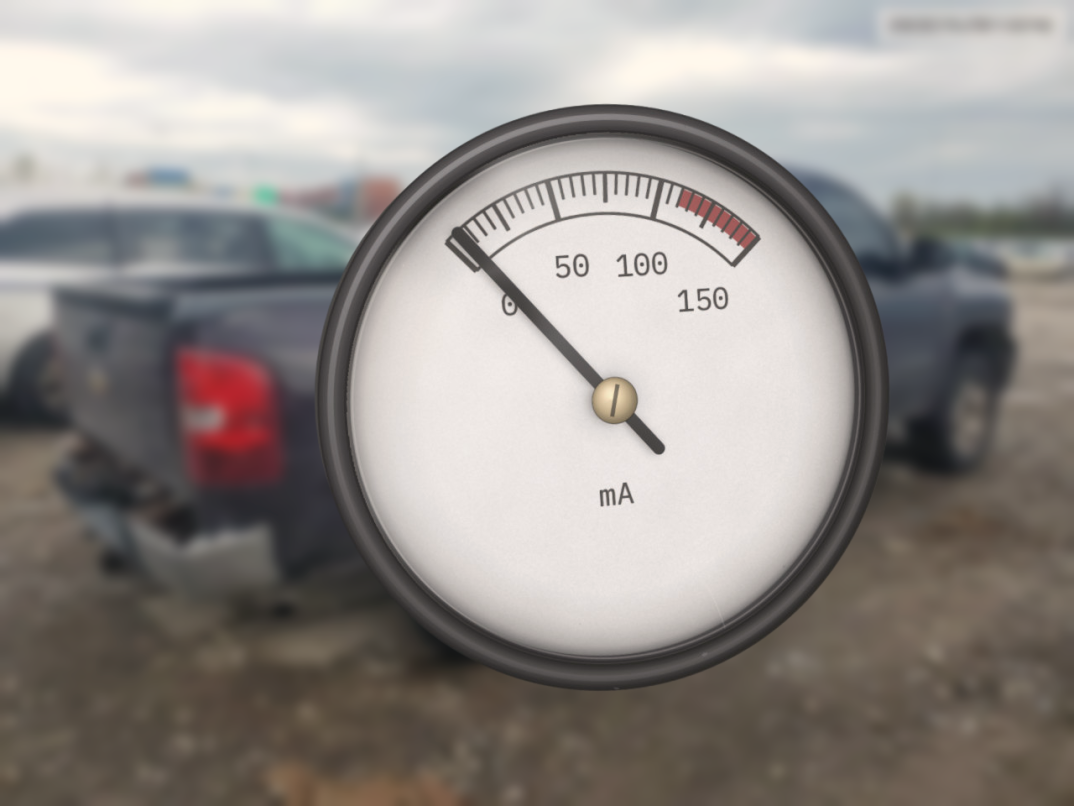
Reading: 5 (mA)
